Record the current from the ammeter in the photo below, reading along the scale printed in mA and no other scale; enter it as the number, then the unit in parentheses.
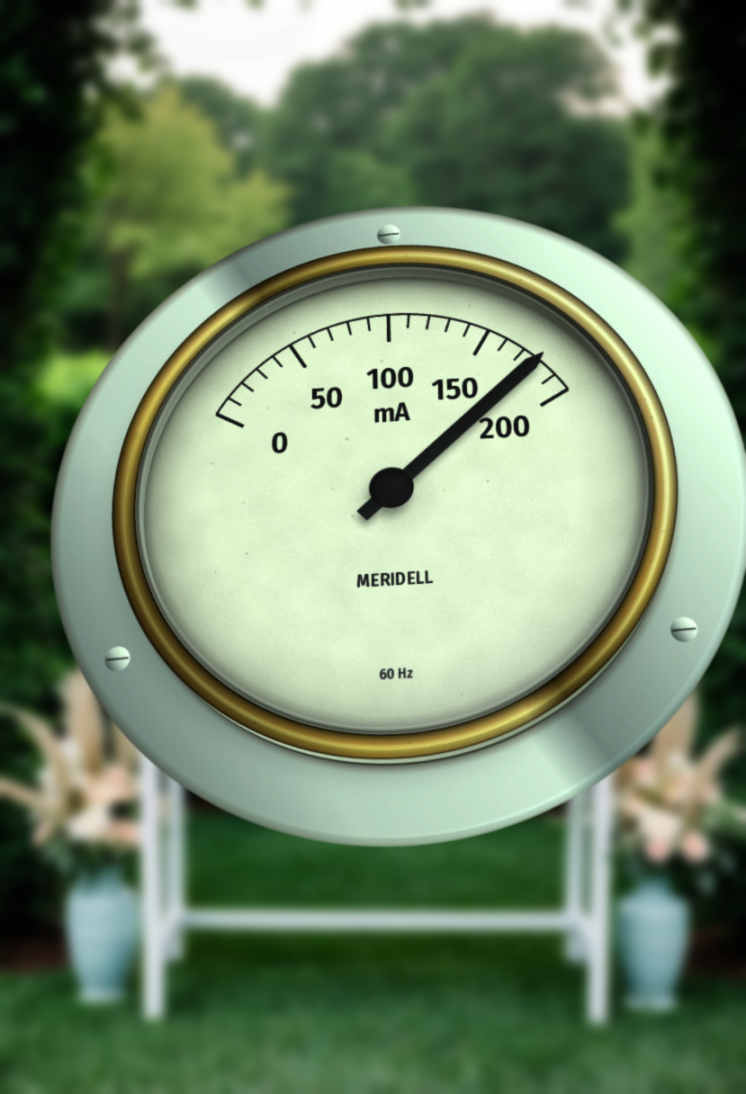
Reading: 180 (mA)
